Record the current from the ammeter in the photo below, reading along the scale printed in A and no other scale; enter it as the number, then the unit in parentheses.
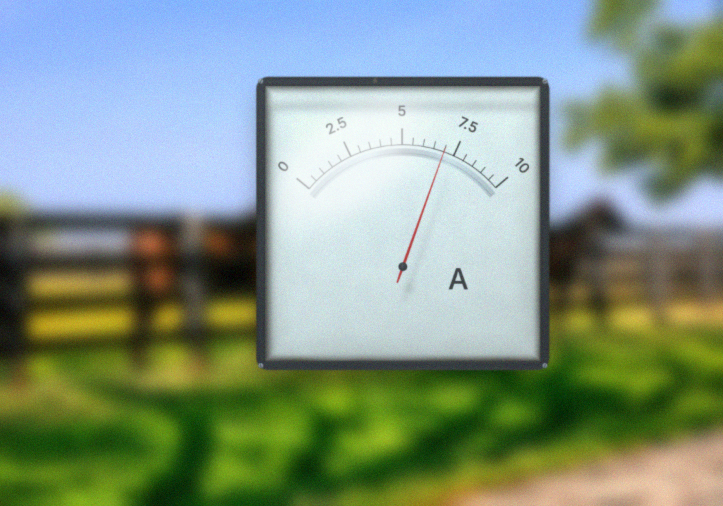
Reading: 7 (A)
